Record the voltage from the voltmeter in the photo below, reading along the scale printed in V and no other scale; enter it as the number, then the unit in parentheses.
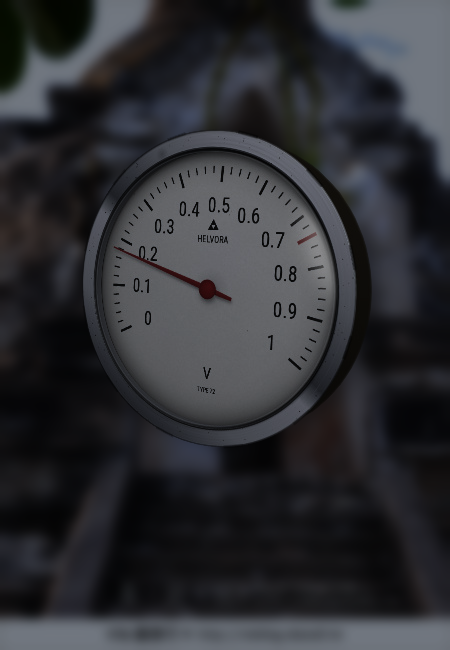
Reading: 0.18 (V)
